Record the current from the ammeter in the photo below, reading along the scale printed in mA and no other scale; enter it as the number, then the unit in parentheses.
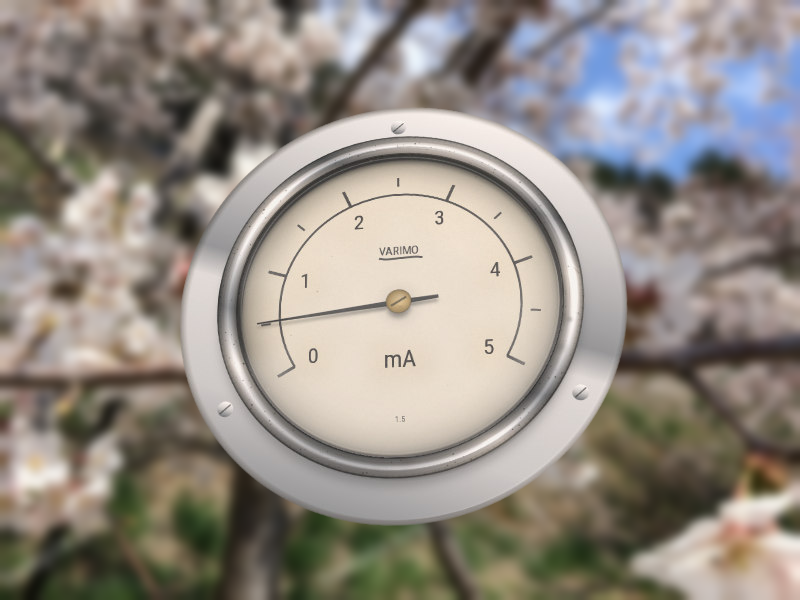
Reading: 0.5 (mA)
